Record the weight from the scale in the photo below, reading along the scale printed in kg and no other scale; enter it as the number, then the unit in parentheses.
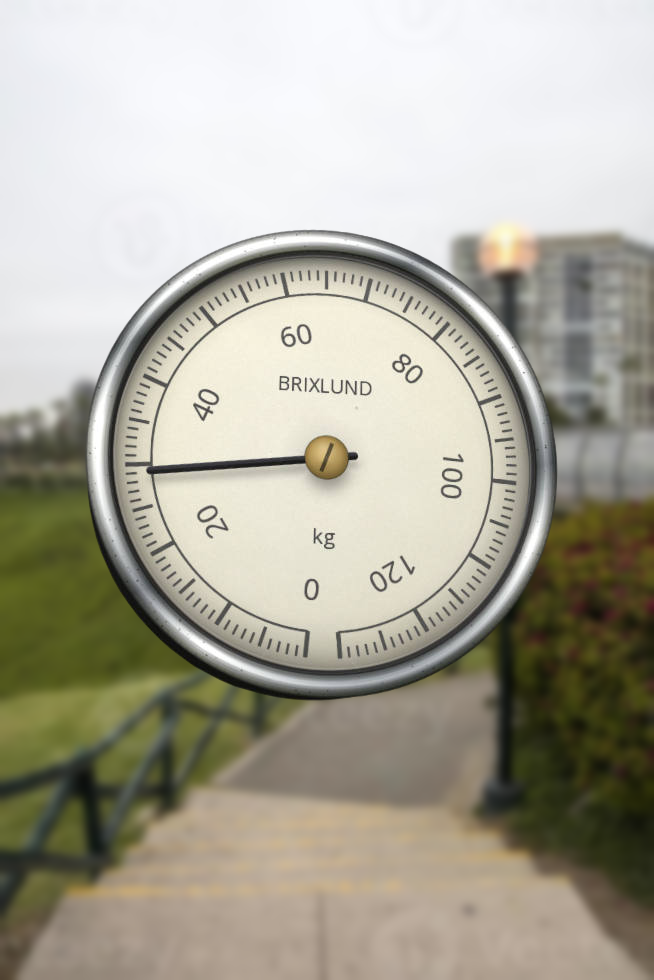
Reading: 29 (kg)
